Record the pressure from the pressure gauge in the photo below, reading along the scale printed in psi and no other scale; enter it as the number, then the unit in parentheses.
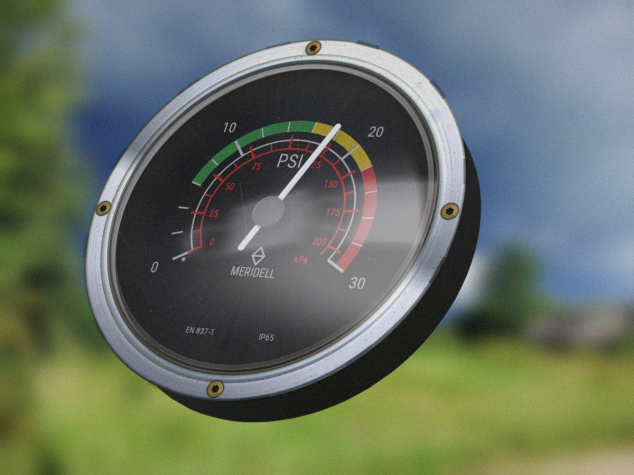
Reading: 18 (psi)
